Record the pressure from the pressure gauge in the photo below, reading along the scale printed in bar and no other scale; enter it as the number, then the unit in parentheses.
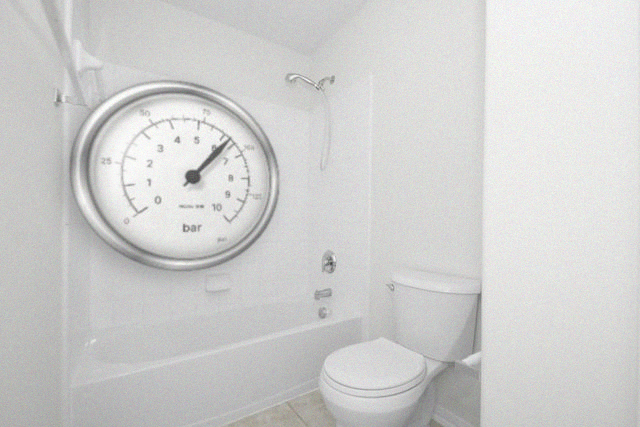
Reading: 6.25 (bar)
